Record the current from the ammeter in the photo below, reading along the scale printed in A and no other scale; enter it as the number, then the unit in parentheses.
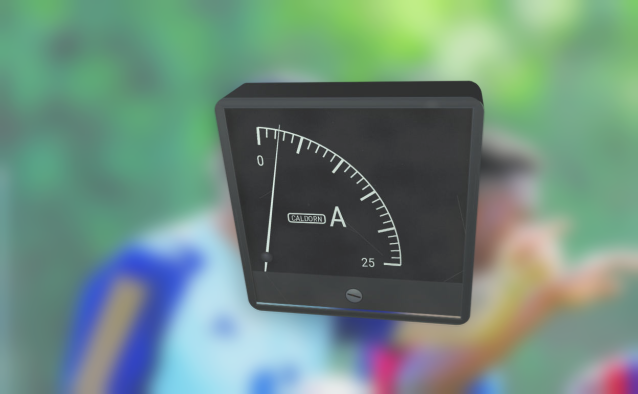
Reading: 2.5 (A)
